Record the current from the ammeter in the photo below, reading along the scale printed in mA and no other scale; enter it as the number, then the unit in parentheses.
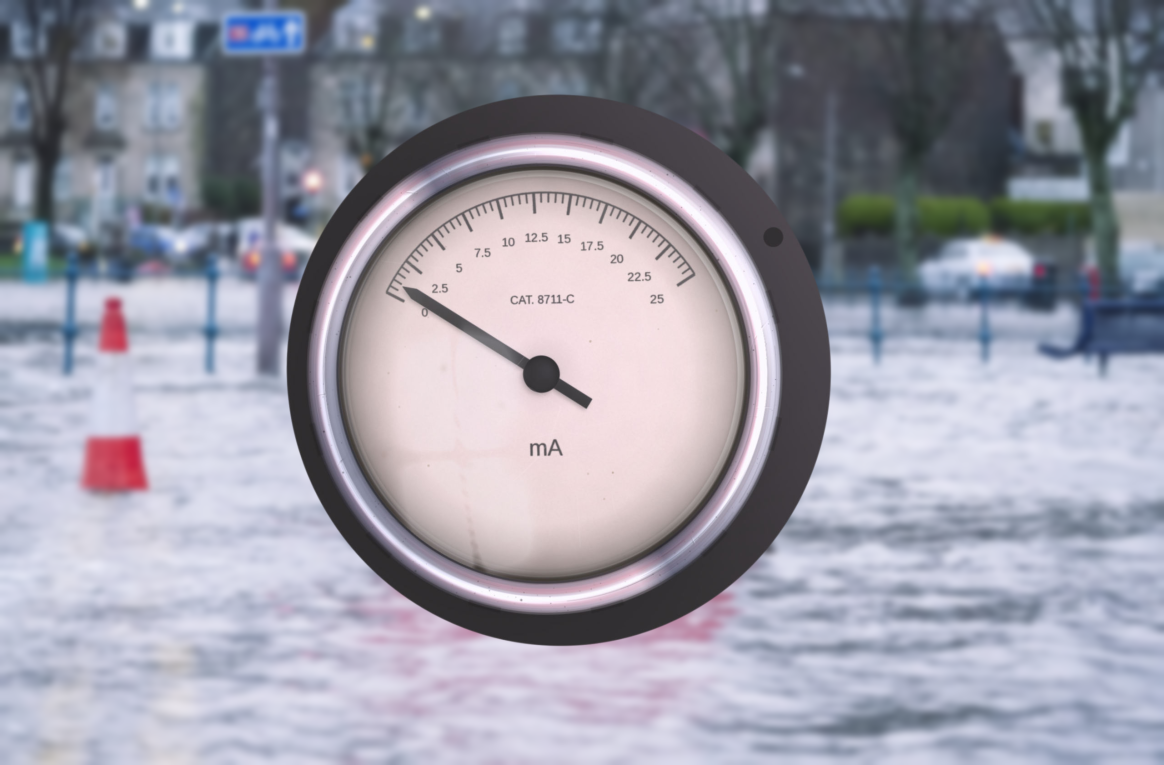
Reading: 1 (mA)
